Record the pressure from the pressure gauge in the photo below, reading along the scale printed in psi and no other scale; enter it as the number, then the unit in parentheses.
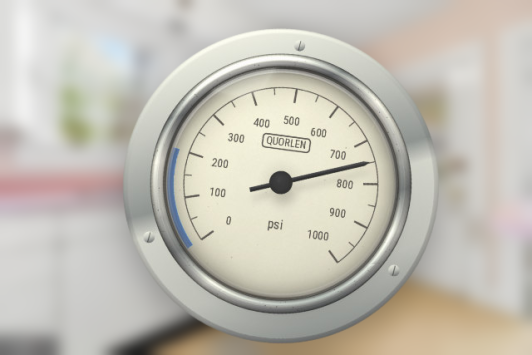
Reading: 750 (psi)
